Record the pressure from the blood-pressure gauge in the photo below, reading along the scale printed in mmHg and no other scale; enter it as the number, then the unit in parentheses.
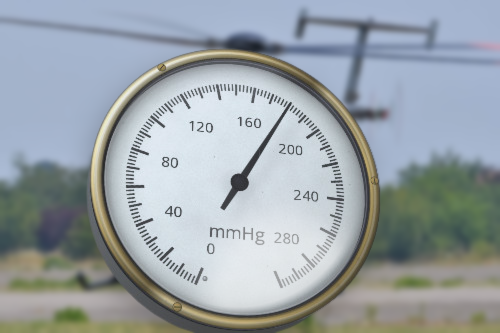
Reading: 180 (mmHg)
